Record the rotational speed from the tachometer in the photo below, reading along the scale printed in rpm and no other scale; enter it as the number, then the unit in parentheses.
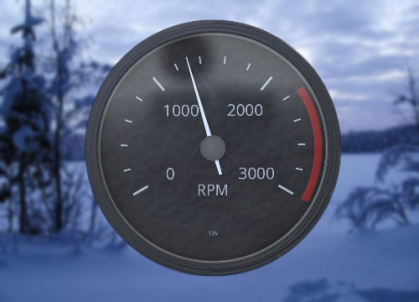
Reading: 1300 (rpm)
